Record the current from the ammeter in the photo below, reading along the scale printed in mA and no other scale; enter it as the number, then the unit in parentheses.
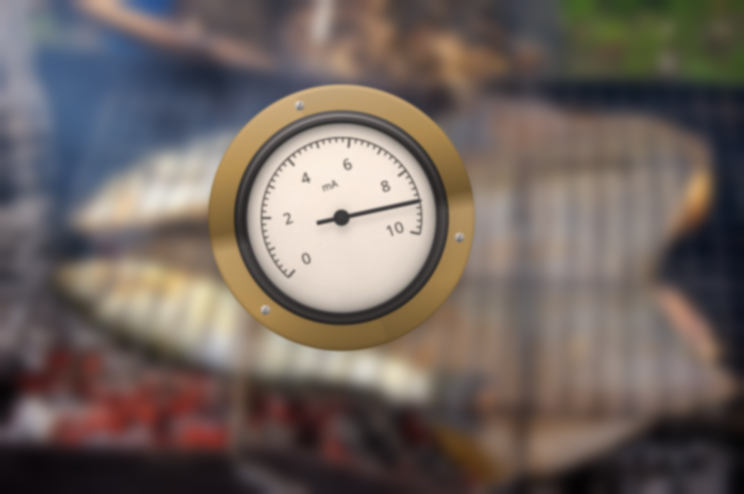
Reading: 9 (mA)
